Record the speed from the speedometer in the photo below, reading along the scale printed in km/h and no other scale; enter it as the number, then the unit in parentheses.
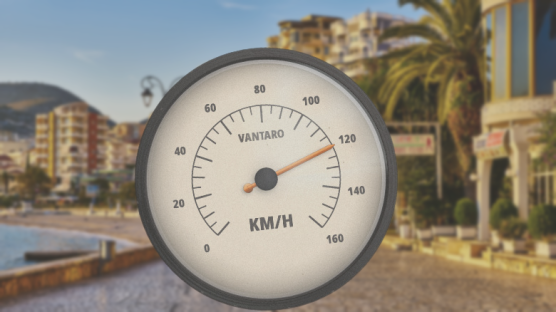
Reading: 120 (km/h)
